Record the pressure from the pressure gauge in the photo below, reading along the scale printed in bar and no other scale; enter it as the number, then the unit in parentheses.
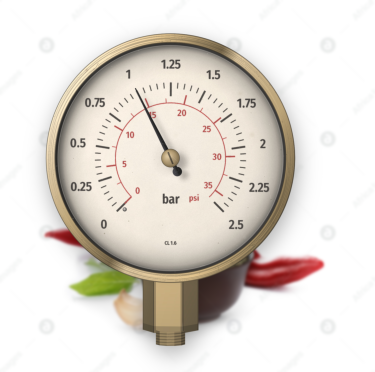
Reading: 1 (bar)
